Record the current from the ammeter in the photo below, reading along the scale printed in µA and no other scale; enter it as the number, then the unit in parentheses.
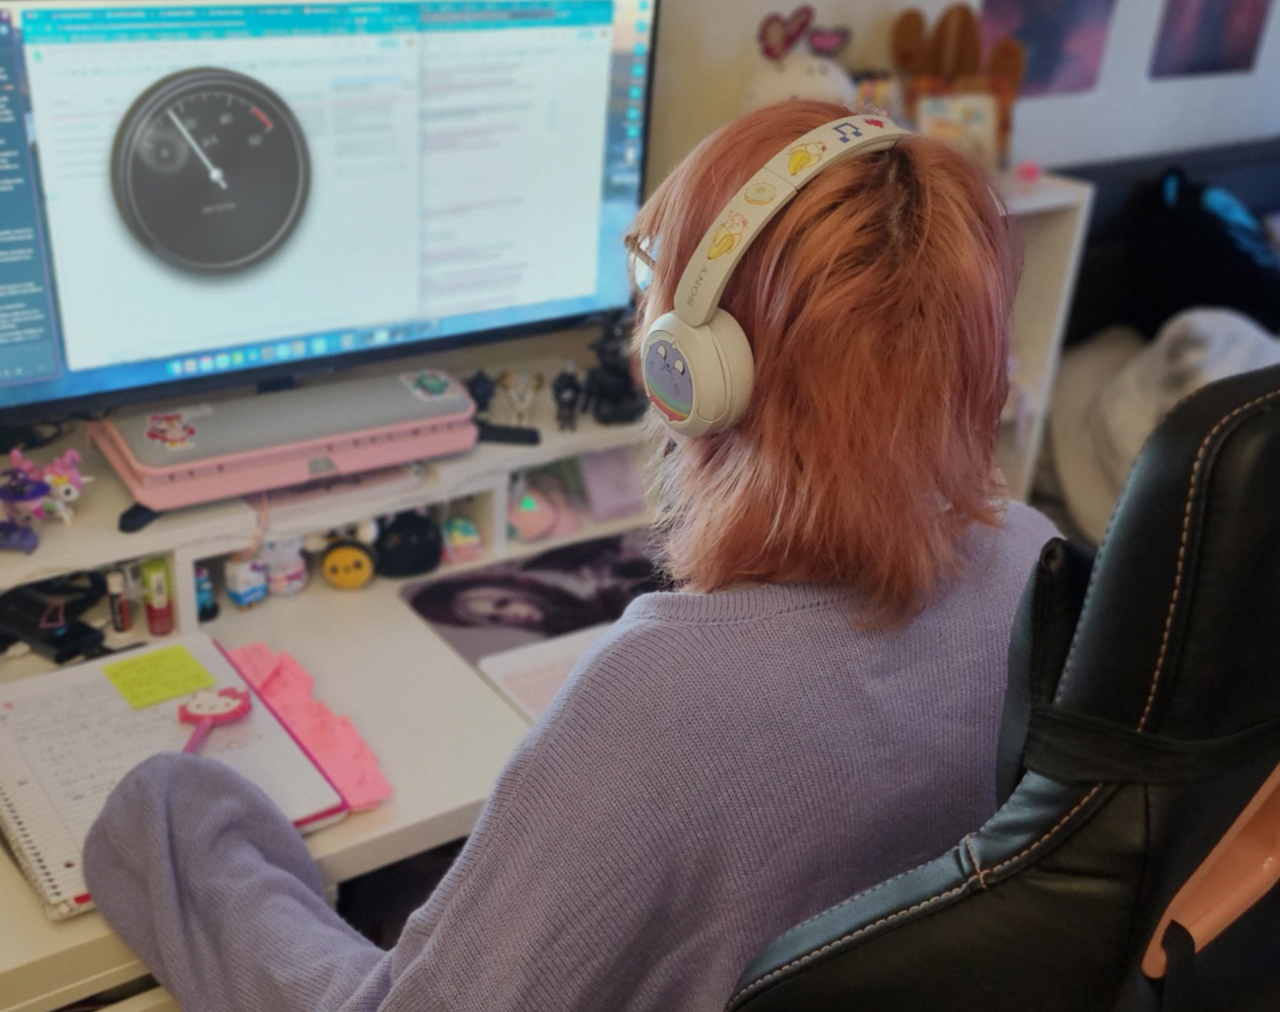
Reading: 15 (µA)
